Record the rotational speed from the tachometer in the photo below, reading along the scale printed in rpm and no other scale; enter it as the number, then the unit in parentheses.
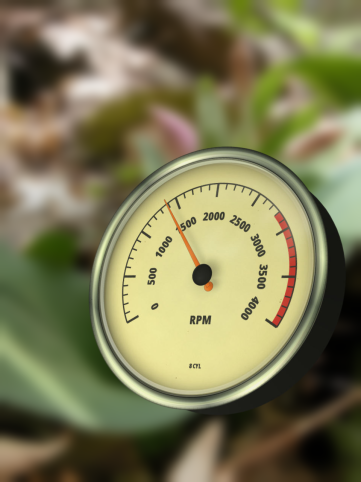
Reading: 1400 (rpm)
